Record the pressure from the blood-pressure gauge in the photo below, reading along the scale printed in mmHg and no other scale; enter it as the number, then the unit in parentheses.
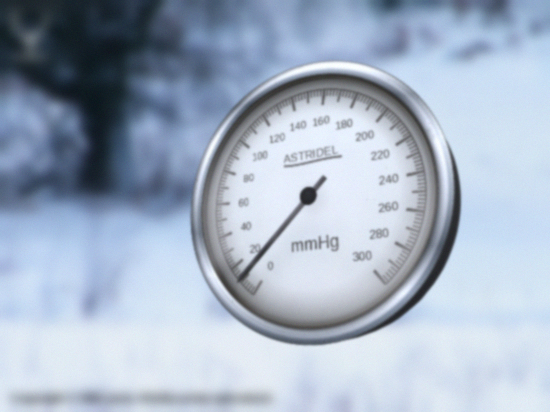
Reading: 10 (mmHg)
